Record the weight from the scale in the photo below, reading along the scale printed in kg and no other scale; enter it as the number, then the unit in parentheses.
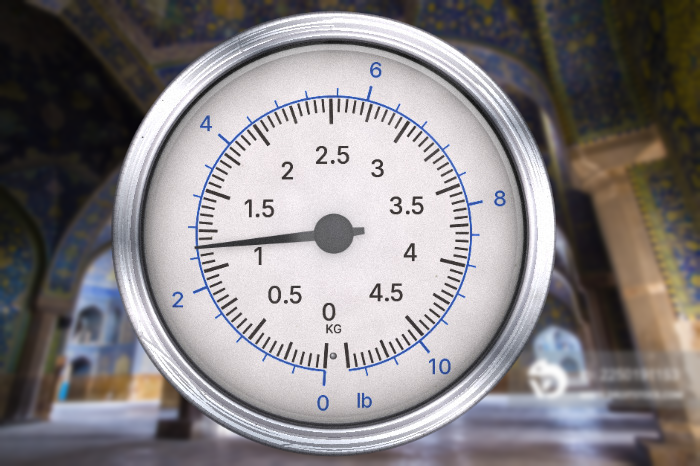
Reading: 1.15 (kg)
